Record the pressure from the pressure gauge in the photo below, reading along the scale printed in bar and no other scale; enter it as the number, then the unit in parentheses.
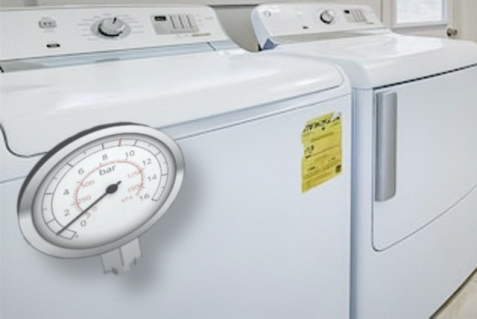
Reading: 1 (bar)
